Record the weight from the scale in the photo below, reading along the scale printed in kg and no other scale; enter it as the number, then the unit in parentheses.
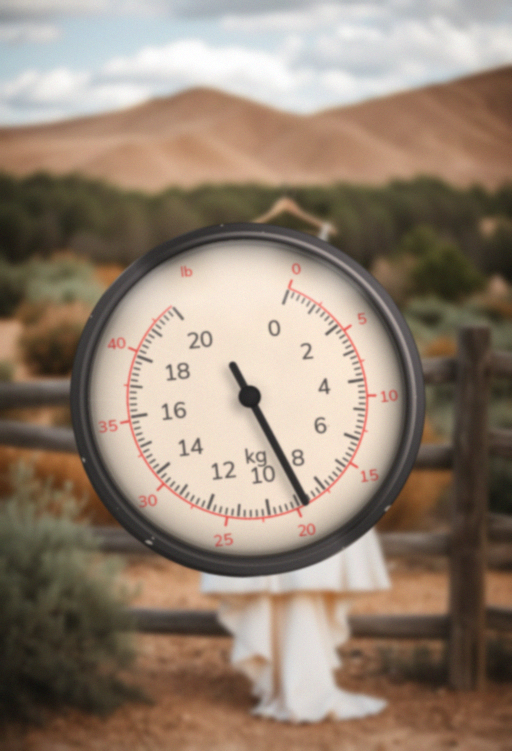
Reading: 8.8 (kg)
